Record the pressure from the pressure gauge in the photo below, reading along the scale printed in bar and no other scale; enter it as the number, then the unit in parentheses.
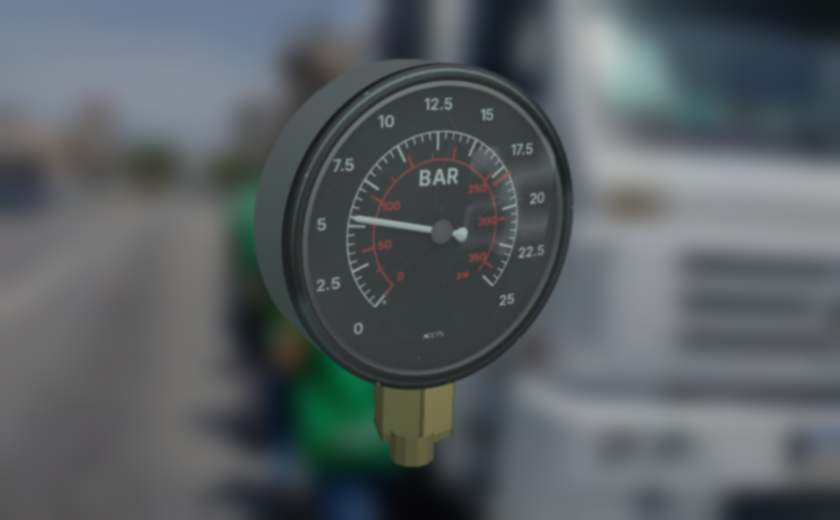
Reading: 5.5 (bar)
